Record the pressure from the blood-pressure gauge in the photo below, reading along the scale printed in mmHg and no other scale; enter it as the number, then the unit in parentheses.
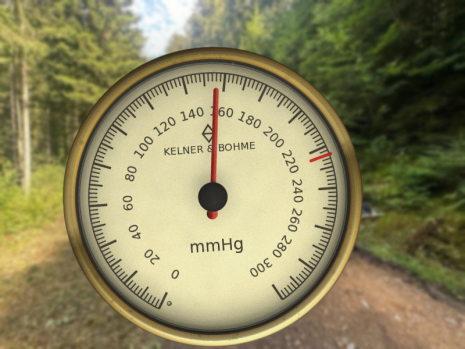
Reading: 156 (mmHg)
